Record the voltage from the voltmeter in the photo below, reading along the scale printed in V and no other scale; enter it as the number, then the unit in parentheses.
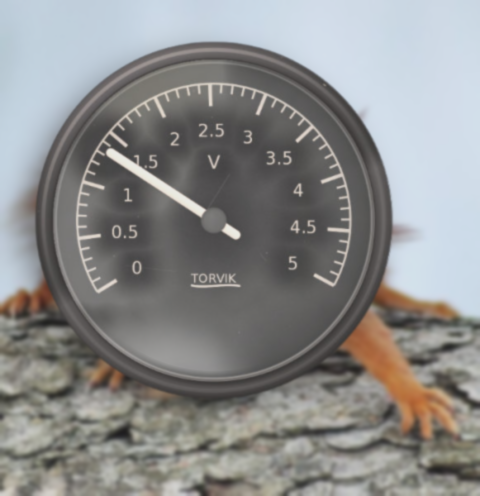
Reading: 1.35 (V)
